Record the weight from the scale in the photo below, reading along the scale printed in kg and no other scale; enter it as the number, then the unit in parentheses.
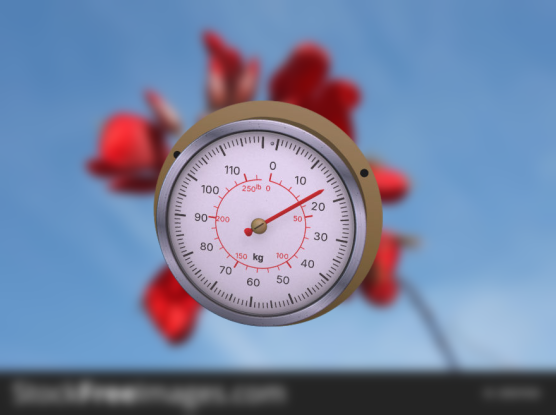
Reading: 16 (kg)
